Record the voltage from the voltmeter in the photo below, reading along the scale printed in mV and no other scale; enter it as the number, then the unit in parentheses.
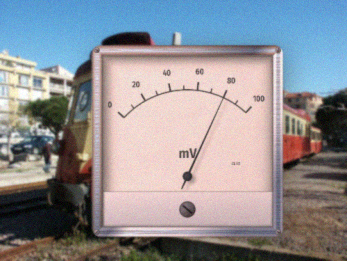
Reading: 80 (mV)
